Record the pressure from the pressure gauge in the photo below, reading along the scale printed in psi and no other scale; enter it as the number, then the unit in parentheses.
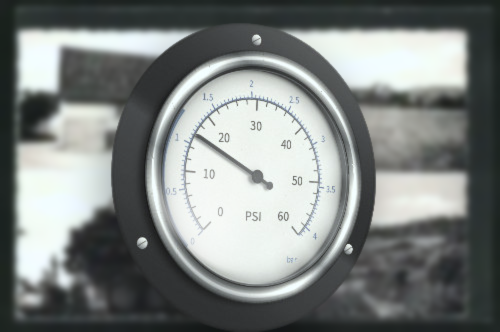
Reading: 16 (psi)
